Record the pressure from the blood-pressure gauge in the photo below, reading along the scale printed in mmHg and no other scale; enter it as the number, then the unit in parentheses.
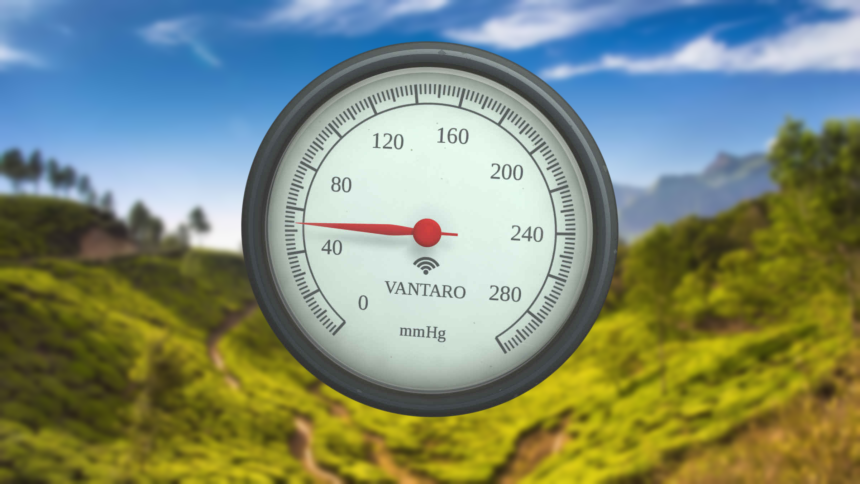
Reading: 54 (mmHg)
